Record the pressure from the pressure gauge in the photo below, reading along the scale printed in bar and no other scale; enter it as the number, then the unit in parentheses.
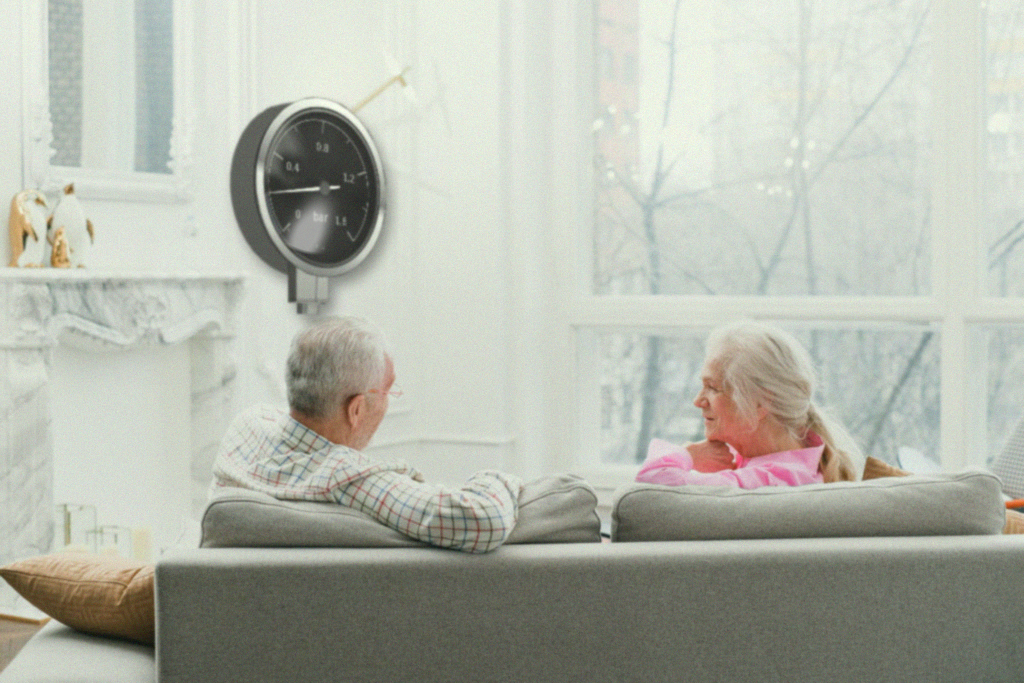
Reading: 0.2 (bar)
